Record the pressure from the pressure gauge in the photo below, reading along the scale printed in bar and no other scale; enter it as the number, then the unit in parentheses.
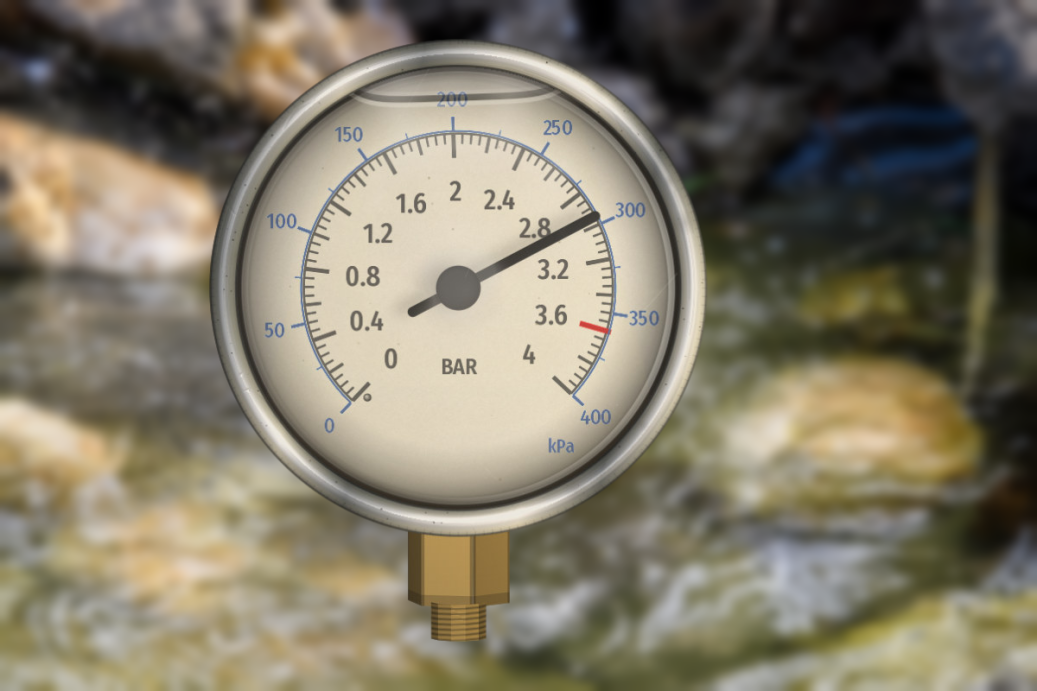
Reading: 2.95 (bar)
